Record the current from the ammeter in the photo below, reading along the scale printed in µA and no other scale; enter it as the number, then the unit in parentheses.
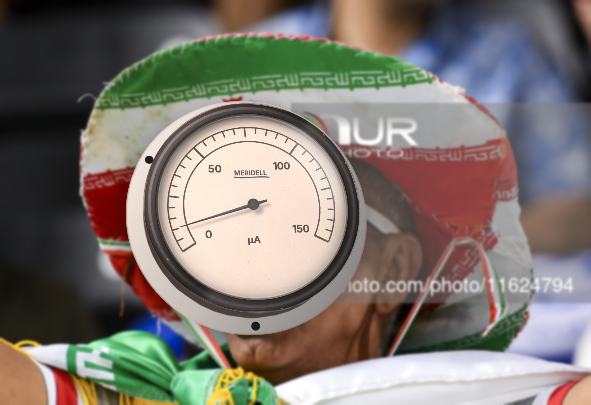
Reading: 10 (µA)
